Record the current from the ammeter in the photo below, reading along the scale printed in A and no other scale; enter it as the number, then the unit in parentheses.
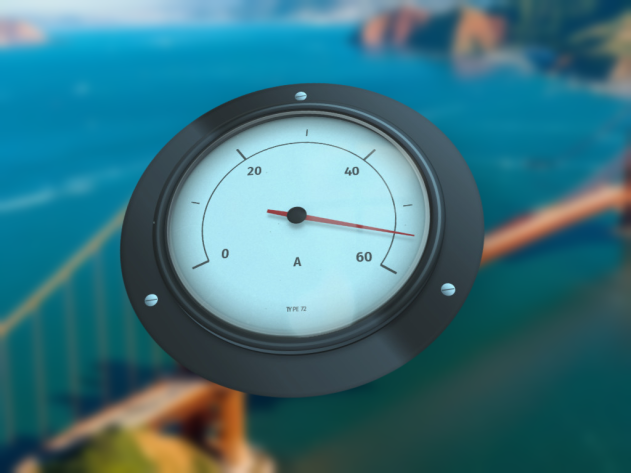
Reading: 55 (A)
